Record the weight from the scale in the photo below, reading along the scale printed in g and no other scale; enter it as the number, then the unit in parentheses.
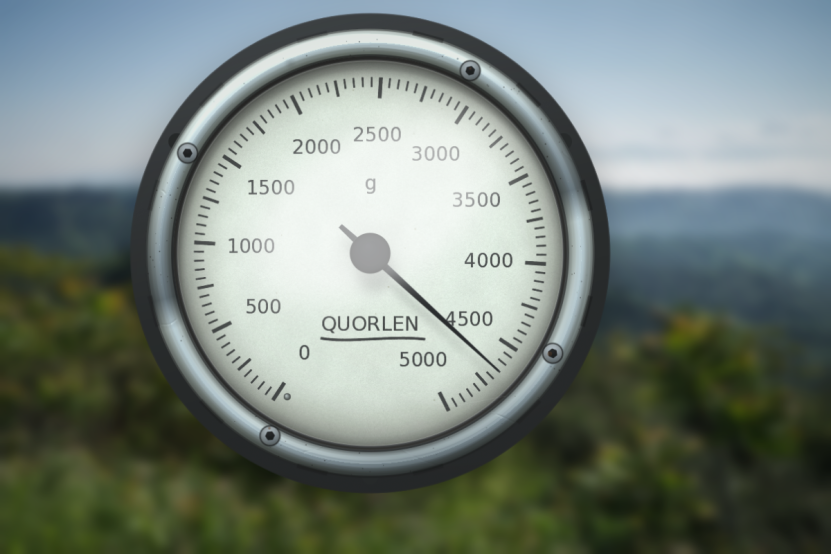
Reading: 4650 (g)
